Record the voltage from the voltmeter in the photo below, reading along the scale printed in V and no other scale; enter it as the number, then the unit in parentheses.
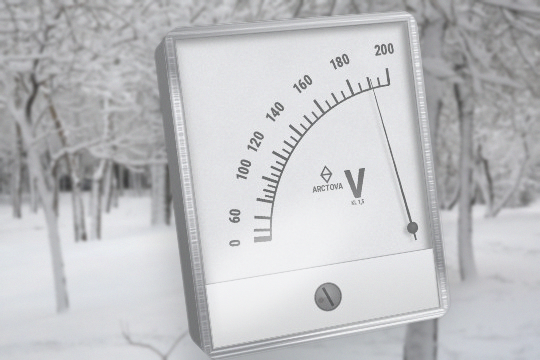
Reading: 190 (V)
